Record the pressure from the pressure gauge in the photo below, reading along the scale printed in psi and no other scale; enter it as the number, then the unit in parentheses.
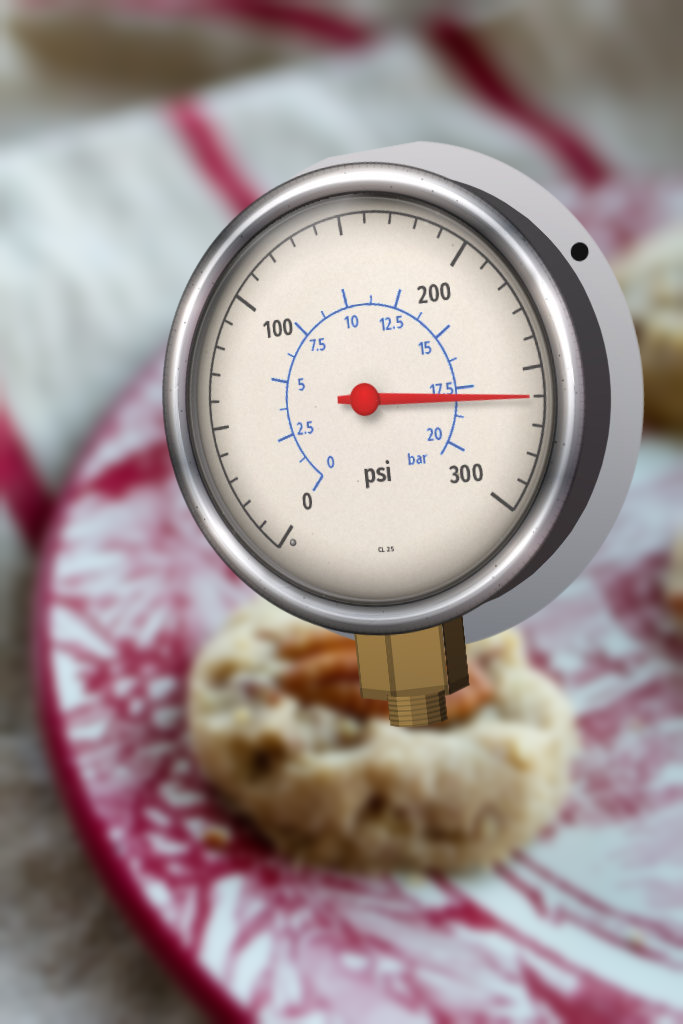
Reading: 260 (psi)
